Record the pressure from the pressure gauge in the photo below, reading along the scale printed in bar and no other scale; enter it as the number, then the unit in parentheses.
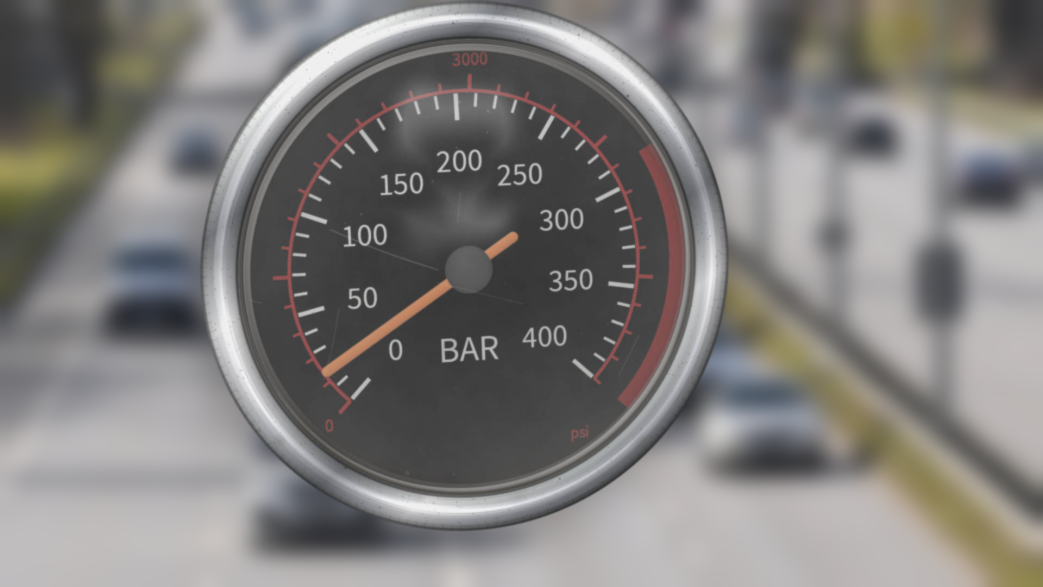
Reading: 20 (bar)
